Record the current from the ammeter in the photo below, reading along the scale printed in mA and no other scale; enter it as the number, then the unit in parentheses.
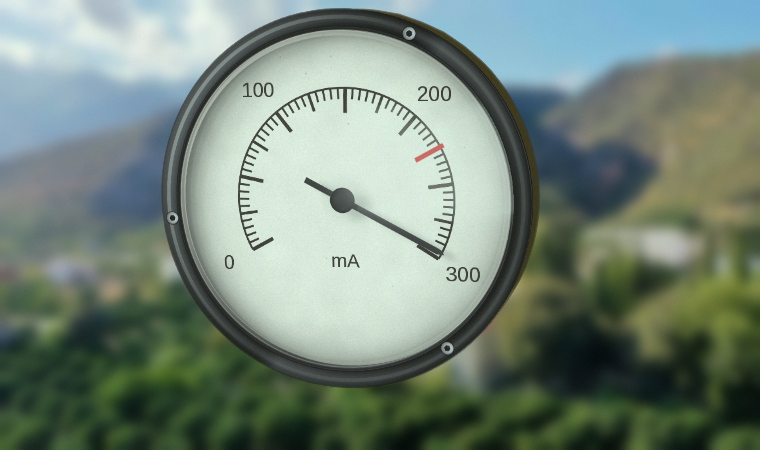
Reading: 295 (mA)
